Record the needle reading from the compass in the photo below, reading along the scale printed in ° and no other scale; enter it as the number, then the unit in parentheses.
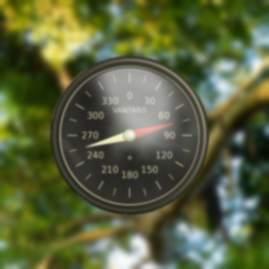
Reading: 75 (°)
